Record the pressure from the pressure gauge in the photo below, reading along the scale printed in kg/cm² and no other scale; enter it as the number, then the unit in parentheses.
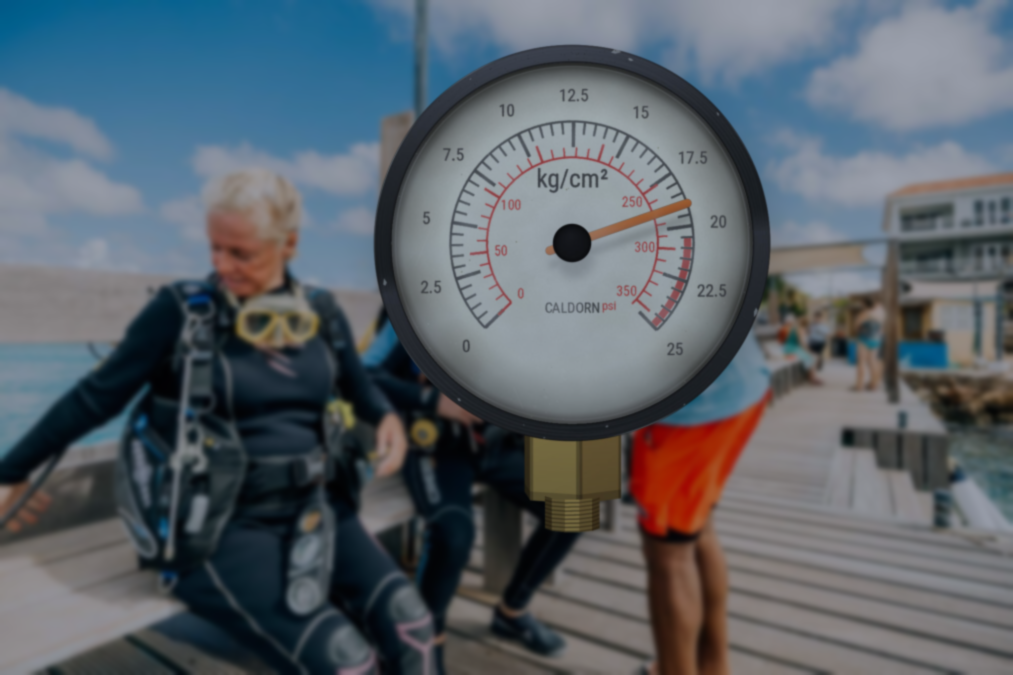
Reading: 19 (kg/cm²)
